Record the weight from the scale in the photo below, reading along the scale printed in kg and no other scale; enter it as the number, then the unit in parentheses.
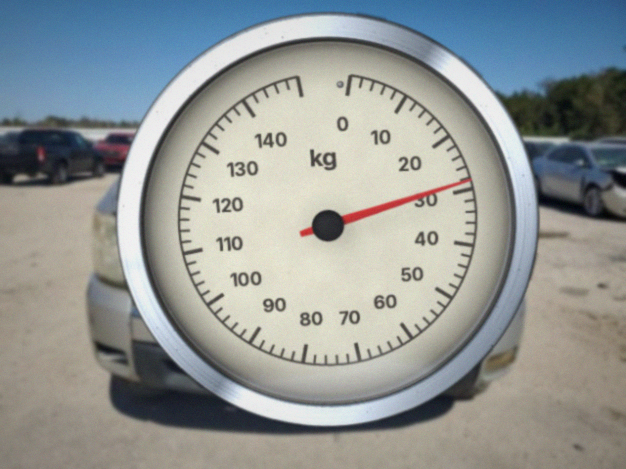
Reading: 28 (kg)
